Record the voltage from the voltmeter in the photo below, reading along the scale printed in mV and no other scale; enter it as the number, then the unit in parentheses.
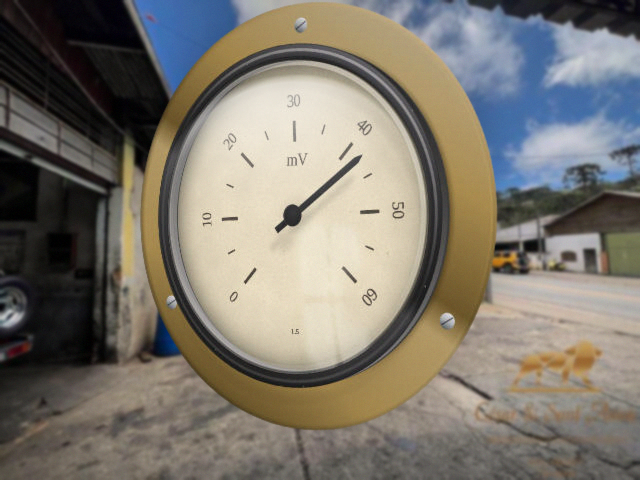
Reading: 42.5 (mV)
